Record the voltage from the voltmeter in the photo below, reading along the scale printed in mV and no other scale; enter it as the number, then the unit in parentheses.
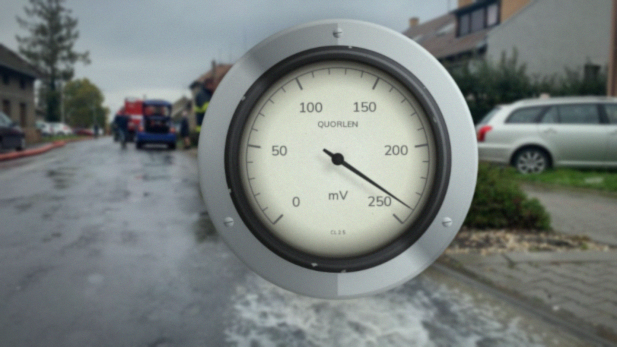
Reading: 240 (mV)
